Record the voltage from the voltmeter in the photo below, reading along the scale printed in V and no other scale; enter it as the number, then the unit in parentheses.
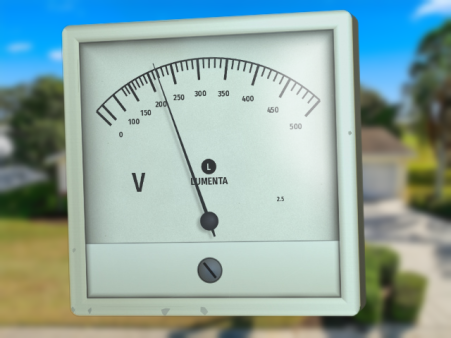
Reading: 220 (V)
